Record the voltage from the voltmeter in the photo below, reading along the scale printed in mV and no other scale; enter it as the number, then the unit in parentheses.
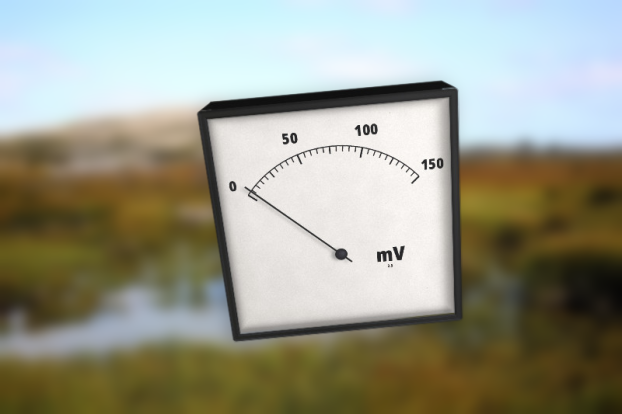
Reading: 5 (mV)
